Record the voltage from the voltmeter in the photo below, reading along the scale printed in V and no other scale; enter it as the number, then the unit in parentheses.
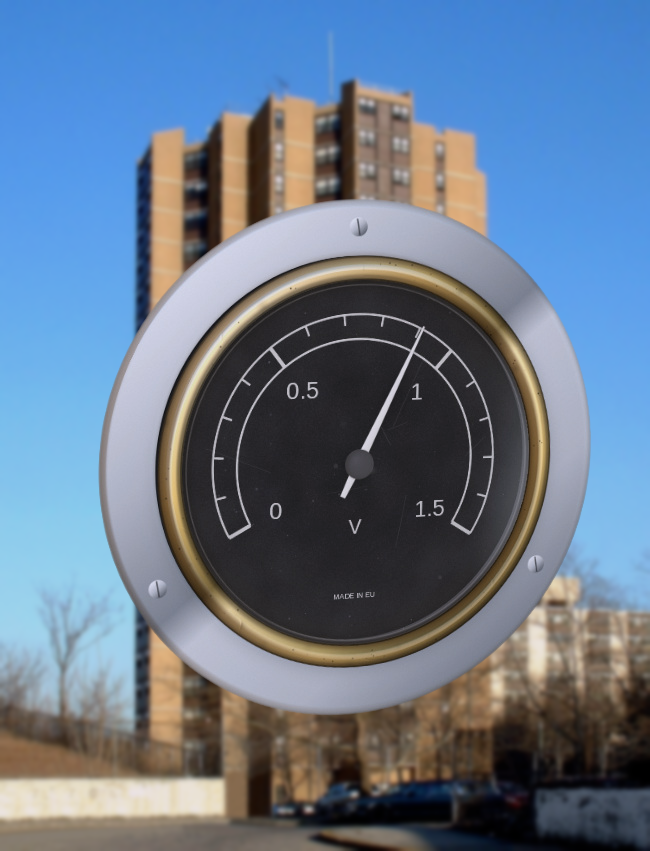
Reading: 0.9 (V)
